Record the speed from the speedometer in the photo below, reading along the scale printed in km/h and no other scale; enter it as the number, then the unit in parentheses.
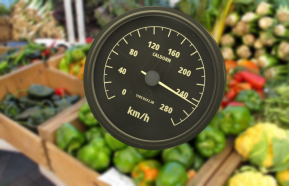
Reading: 245 (km/h)
